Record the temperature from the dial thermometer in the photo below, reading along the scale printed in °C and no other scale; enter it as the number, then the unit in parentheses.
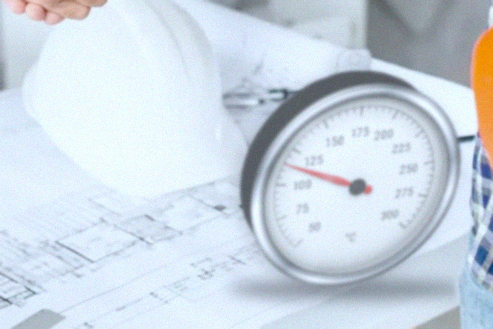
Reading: 115 (°C)
